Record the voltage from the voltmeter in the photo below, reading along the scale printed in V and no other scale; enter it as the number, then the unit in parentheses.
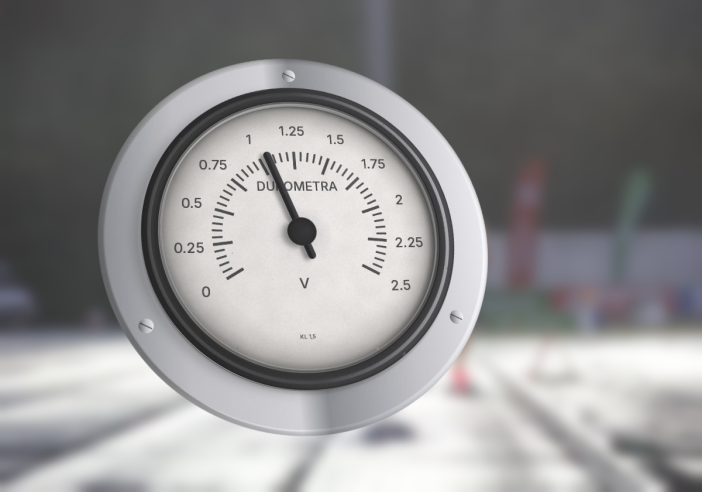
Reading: 1.05 (V)
